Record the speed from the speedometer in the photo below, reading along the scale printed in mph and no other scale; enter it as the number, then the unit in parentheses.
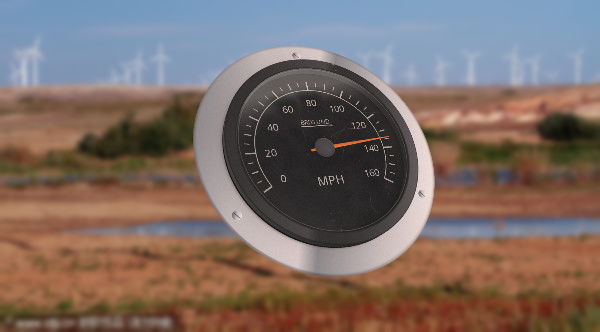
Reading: 135 (mph)
